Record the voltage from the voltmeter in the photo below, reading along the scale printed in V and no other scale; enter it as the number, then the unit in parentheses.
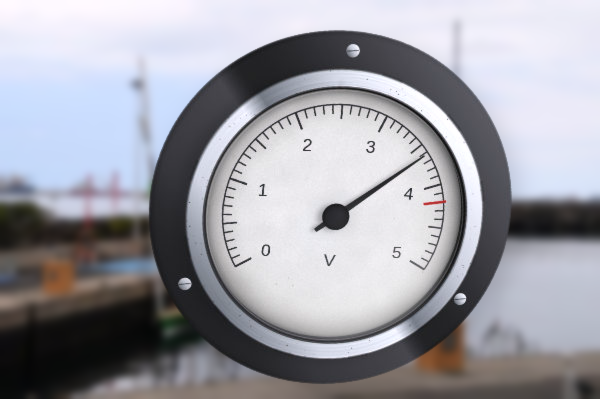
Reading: 3.6 (V)
